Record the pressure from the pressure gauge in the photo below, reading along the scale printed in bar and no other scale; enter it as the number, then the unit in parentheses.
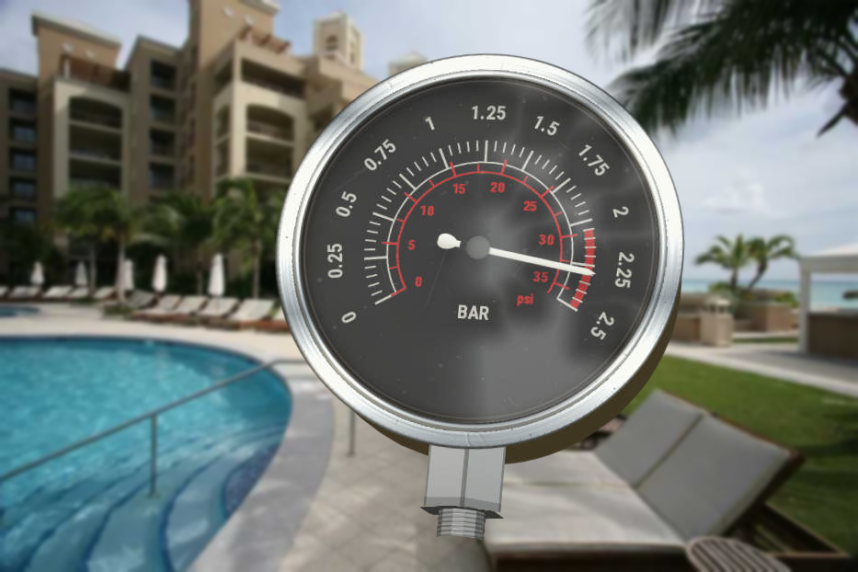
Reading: 2.3 (bar)
